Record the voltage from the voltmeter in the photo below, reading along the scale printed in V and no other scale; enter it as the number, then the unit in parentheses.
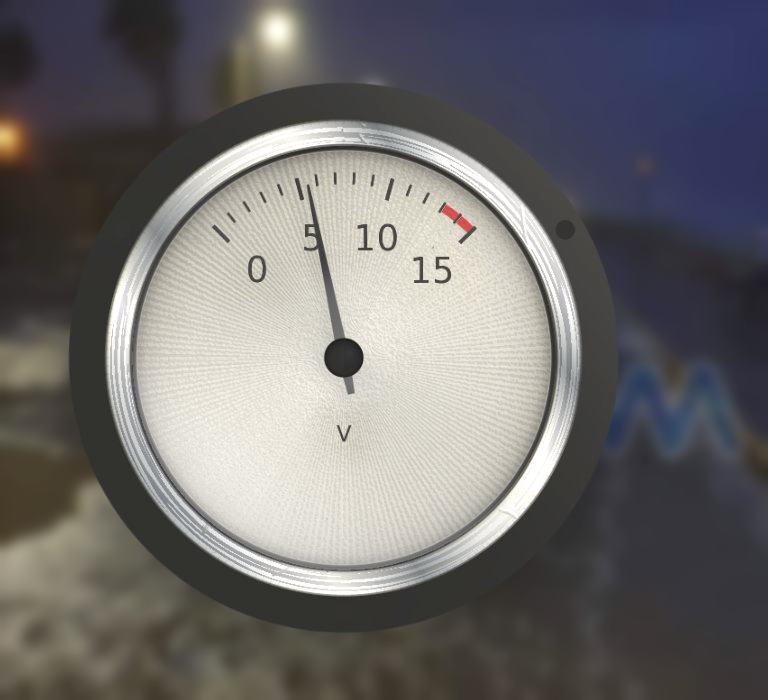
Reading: 5.5 (V)
